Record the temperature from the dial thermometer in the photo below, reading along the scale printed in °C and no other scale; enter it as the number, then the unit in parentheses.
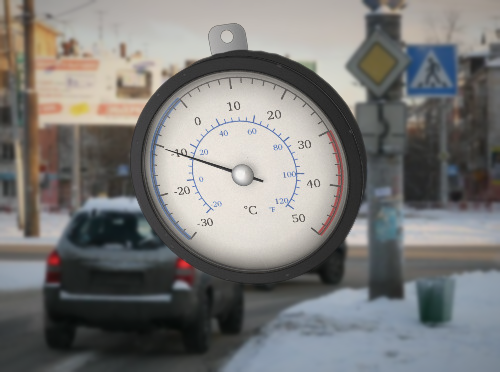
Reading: -10 (°C)
